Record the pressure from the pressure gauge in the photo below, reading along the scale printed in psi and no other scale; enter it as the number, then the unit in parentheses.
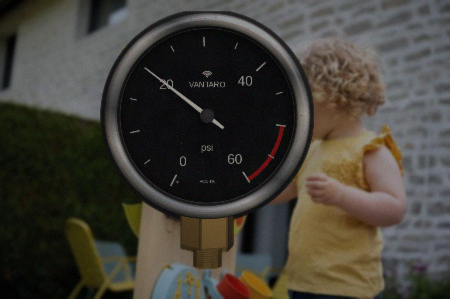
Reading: 20 (psi)
